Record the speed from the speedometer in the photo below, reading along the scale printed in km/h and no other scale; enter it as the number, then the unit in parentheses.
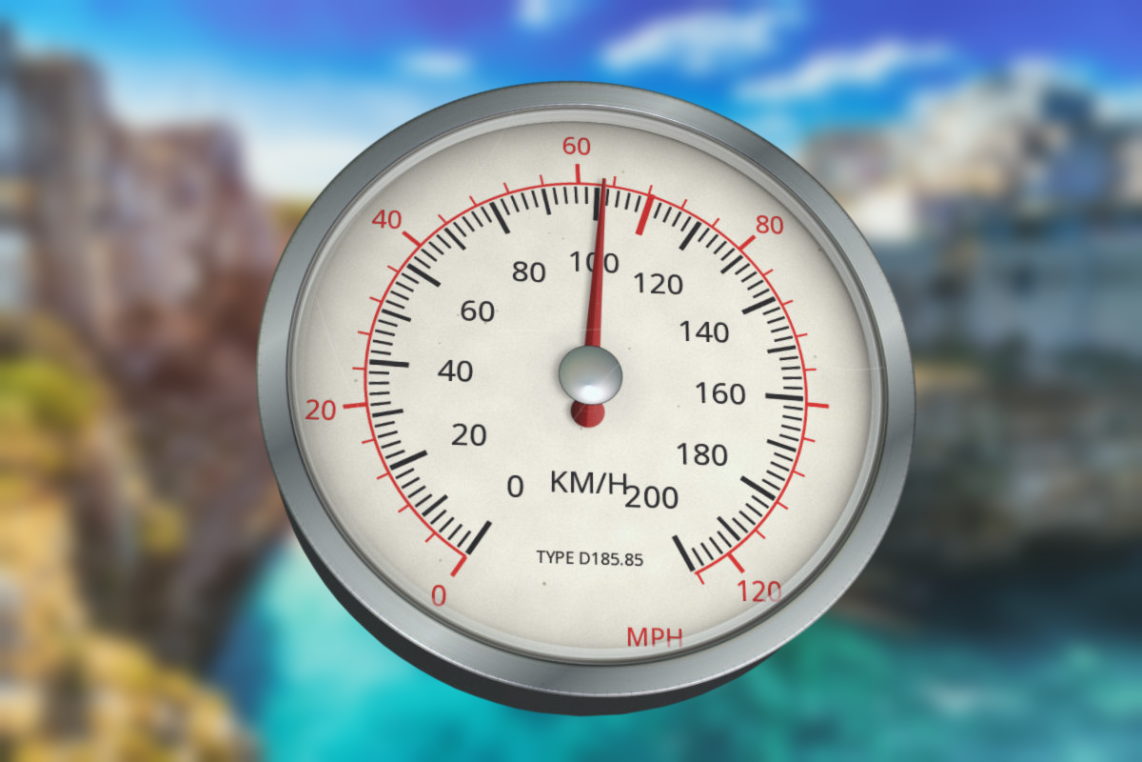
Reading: 101 (km/h)
